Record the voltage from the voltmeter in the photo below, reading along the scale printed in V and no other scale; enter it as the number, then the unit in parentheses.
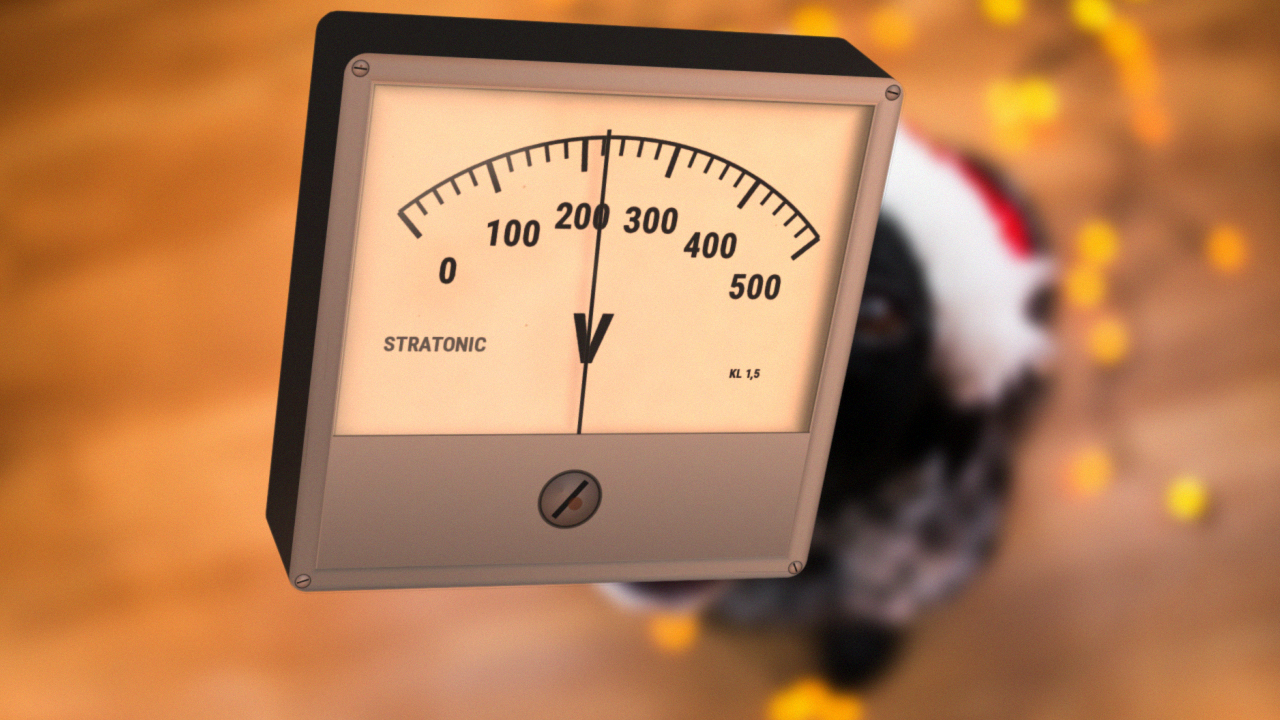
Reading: 220 (V)
